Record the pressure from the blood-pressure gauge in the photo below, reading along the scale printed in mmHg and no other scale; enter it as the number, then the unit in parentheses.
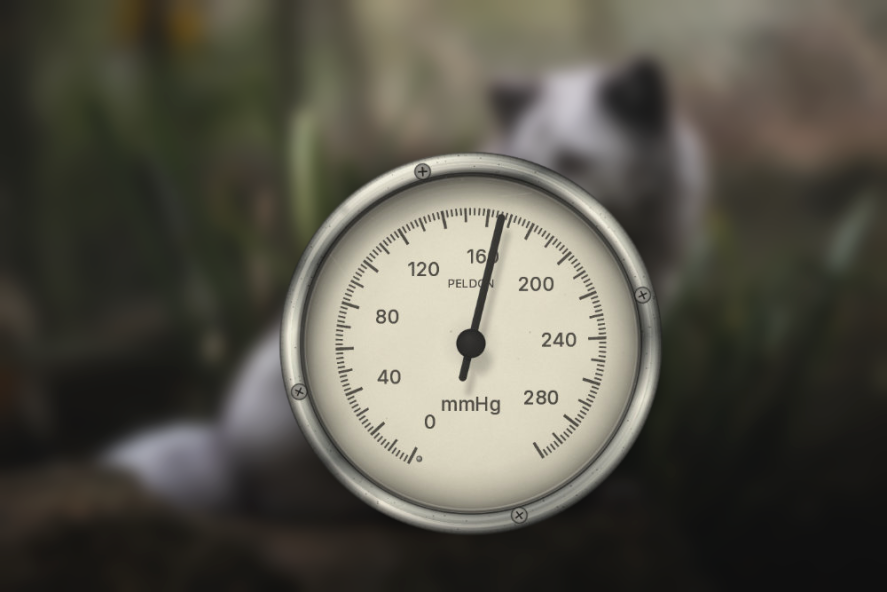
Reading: 166 (mmHg)
